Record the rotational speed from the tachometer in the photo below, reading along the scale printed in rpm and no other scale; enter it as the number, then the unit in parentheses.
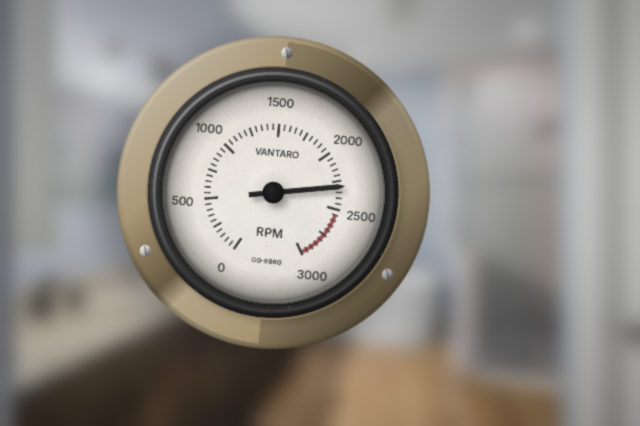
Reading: 2300 (rpm)
